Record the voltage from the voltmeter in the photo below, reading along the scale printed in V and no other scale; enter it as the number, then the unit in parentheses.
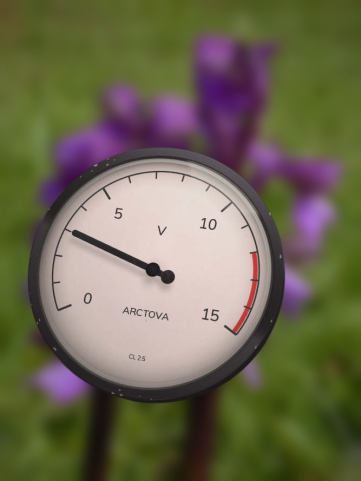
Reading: 3 (V)
